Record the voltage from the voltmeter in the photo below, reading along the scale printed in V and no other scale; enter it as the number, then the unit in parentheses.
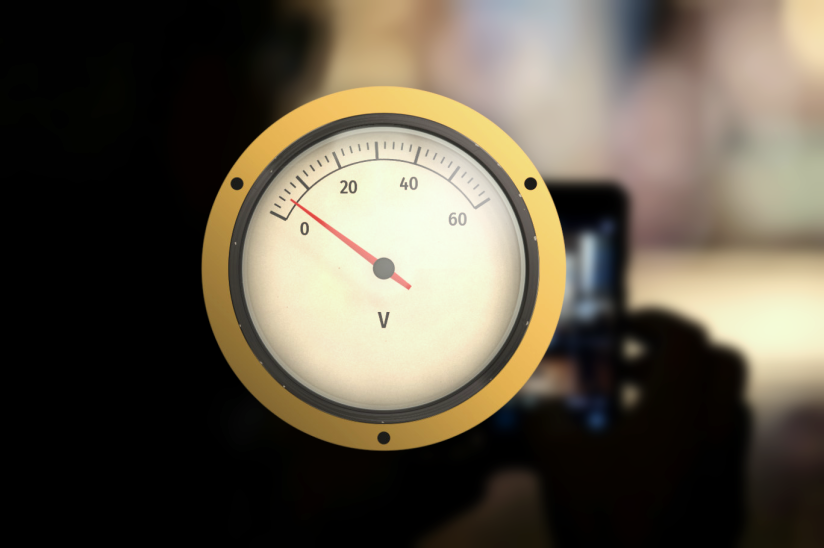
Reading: 5 (V)
